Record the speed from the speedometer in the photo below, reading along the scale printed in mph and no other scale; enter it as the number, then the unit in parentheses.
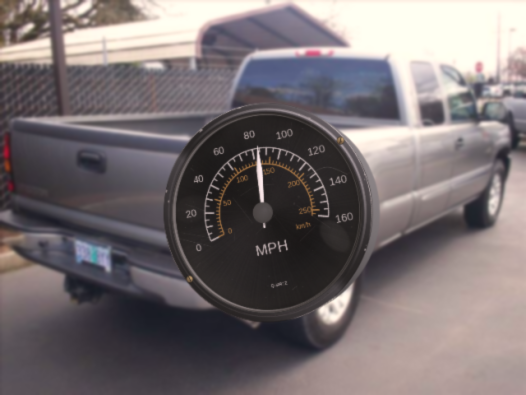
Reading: 85 (mph)
